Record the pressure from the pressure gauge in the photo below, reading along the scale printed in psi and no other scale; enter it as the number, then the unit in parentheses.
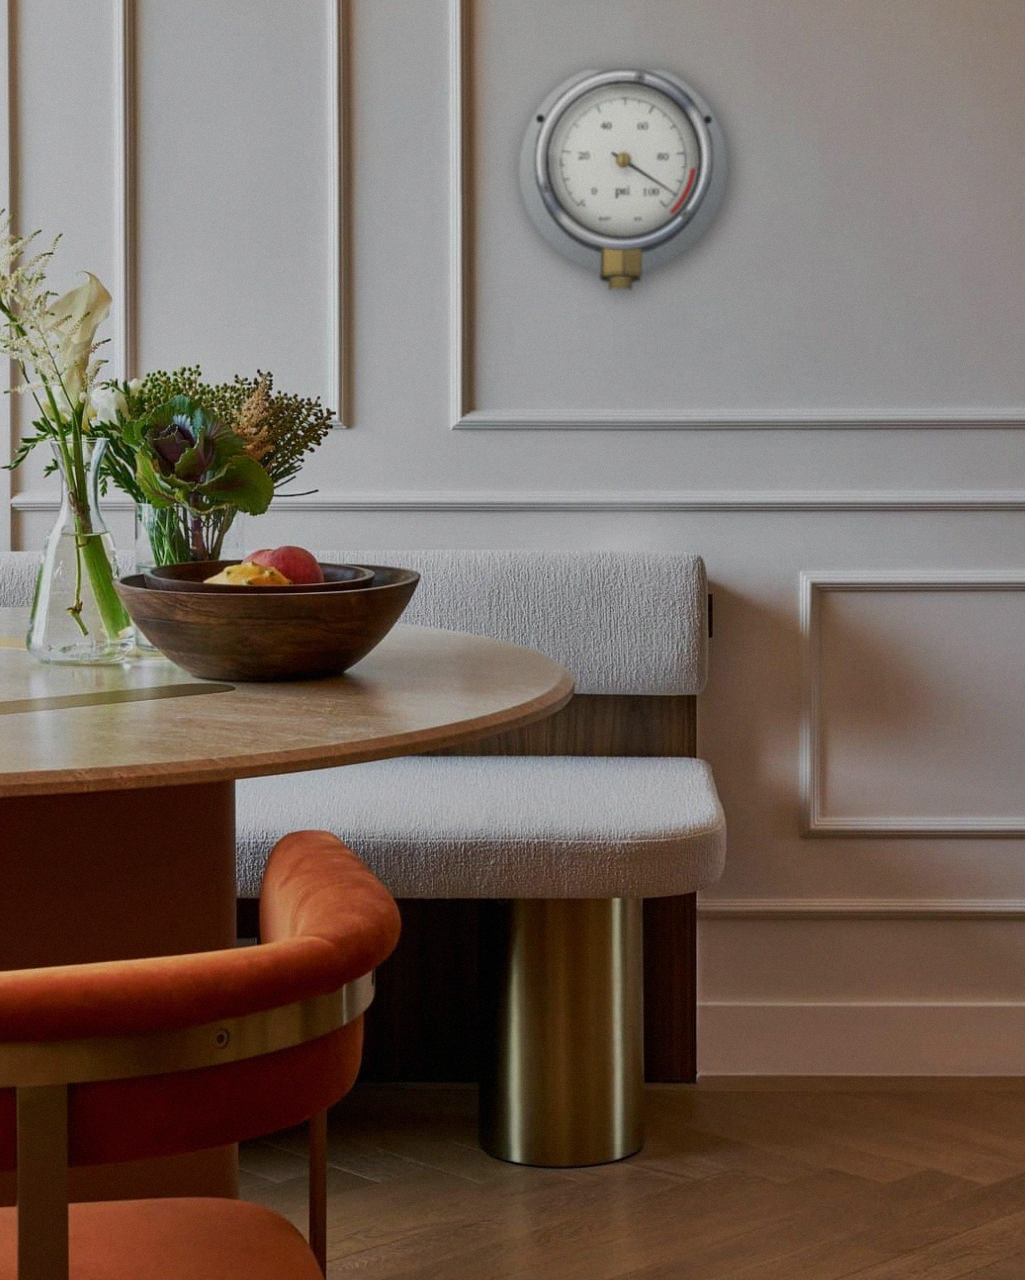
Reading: 95 (psi)
